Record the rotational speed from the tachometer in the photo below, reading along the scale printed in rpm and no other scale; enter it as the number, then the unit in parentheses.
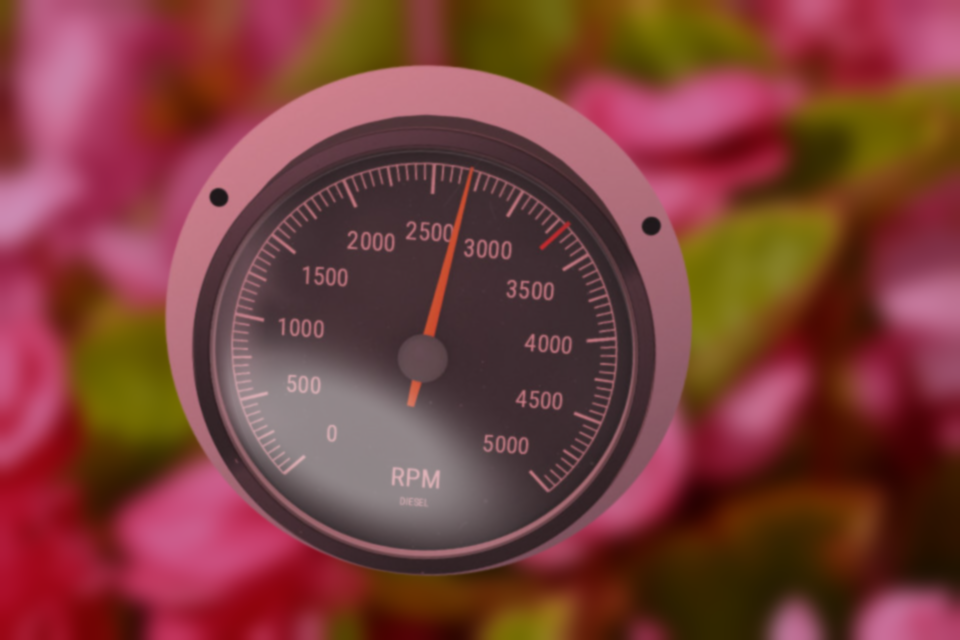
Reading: 2700 (rpm)
